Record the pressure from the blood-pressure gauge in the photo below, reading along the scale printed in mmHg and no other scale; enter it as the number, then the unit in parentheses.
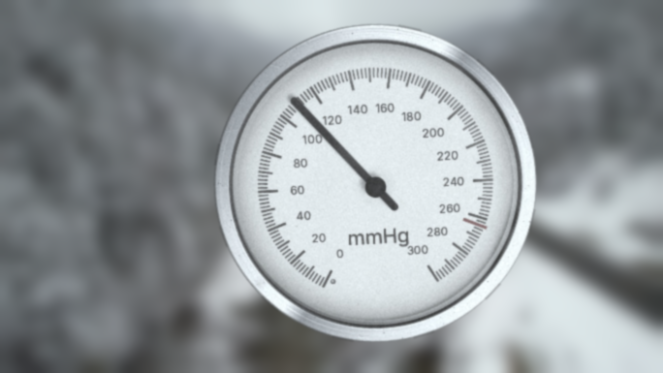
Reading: 110 (mmHg)
